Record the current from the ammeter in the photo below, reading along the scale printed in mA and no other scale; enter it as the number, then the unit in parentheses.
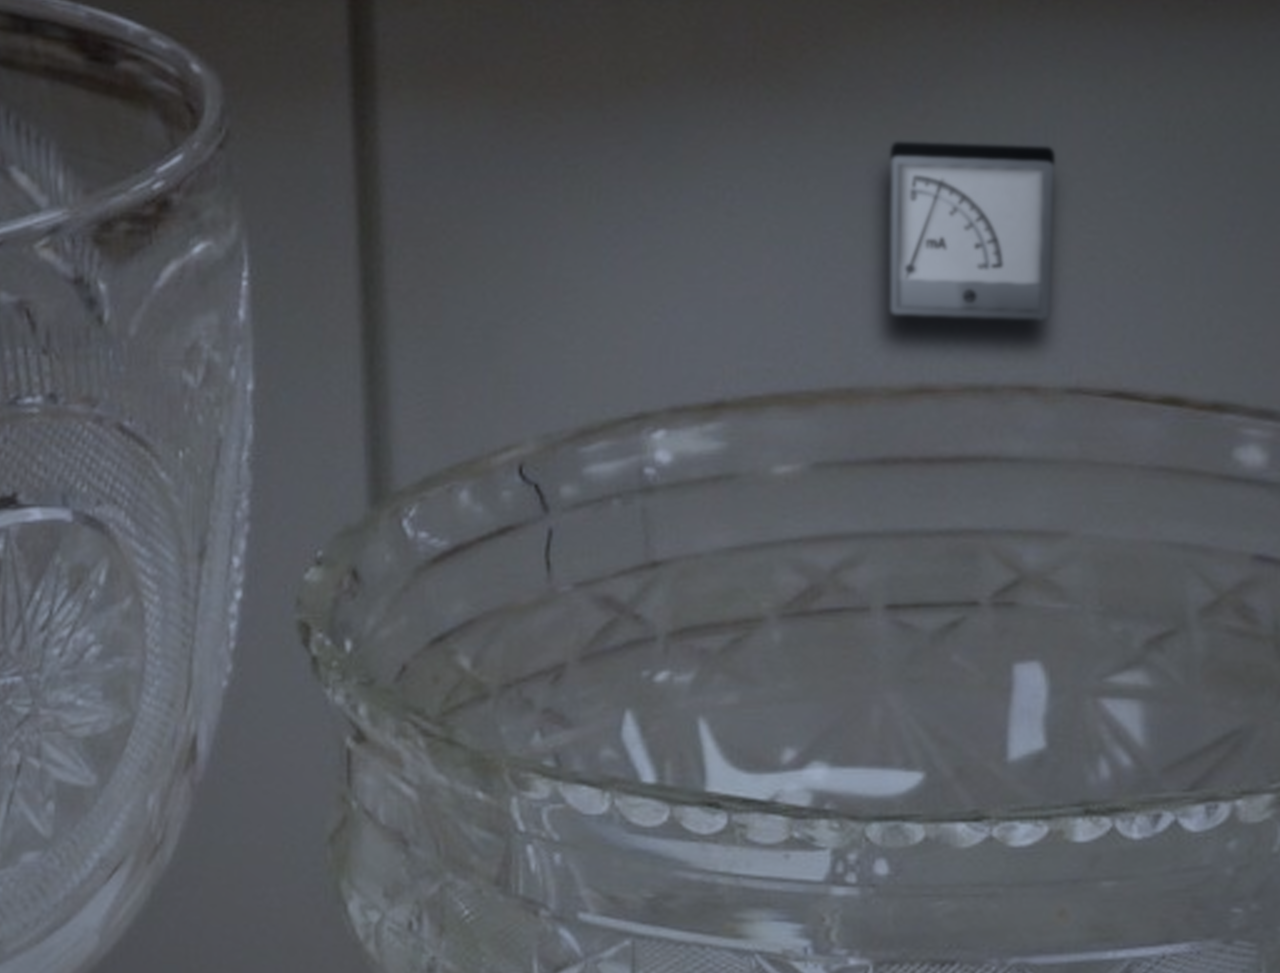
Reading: 1 (mA)
